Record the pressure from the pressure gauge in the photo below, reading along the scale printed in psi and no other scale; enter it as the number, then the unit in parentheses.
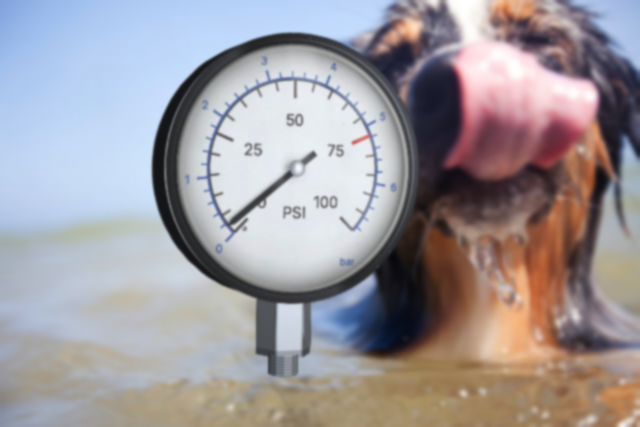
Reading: 2.5 (psi)
